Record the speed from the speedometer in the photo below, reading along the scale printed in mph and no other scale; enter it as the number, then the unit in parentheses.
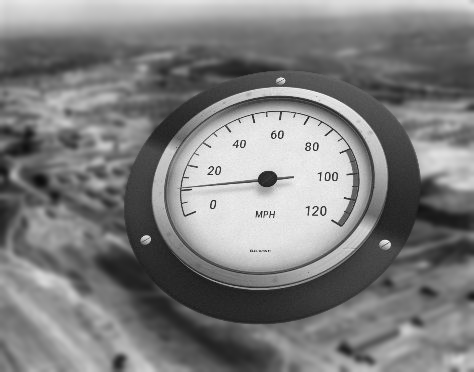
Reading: 10 (mph)
